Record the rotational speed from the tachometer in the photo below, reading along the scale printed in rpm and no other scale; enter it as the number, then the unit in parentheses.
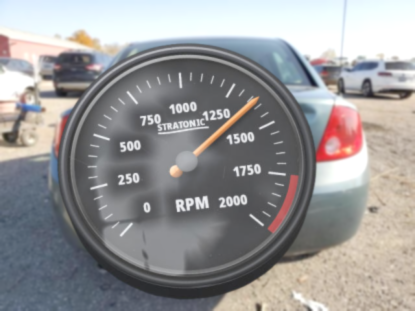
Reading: 1375 (rpm)
